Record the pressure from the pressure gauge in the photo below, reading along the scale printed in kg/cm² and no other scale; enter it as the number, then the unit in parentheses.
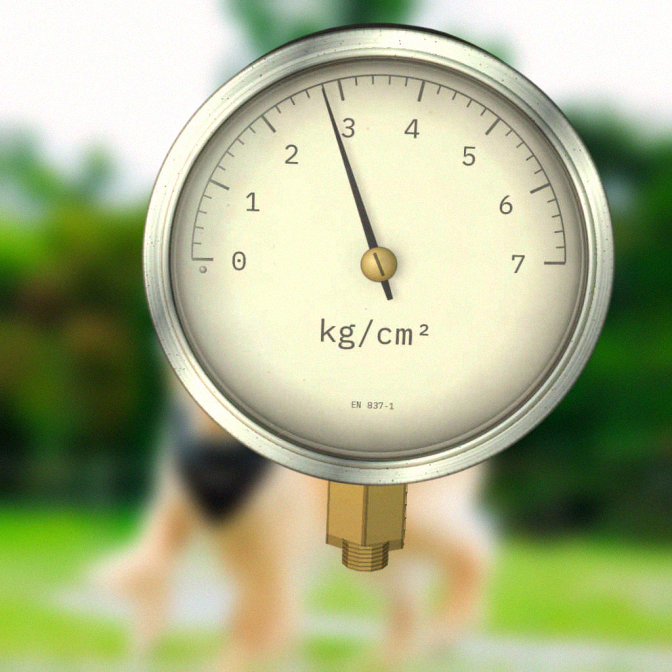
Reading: 2.8 (kg/cm²)
